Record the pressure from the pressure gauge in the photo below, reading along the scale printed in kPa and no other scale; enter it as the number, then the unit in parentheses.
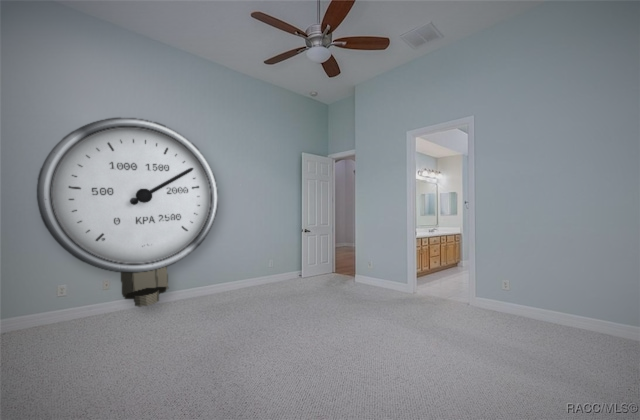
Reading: 1800 (kPa)
